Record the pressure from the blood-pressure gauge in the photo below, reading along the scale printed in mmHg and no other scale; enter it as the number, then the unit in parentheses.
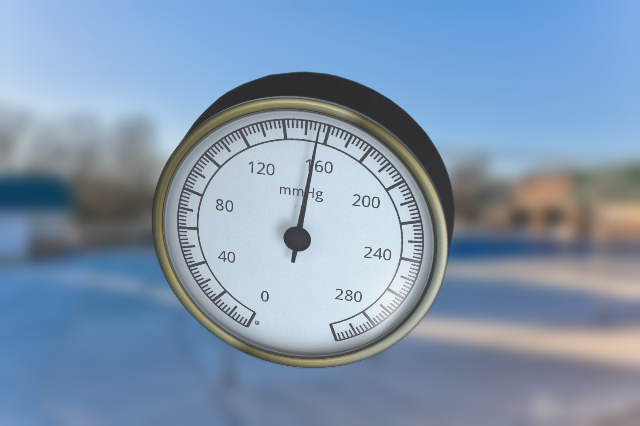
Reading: 156 (mmHg)
